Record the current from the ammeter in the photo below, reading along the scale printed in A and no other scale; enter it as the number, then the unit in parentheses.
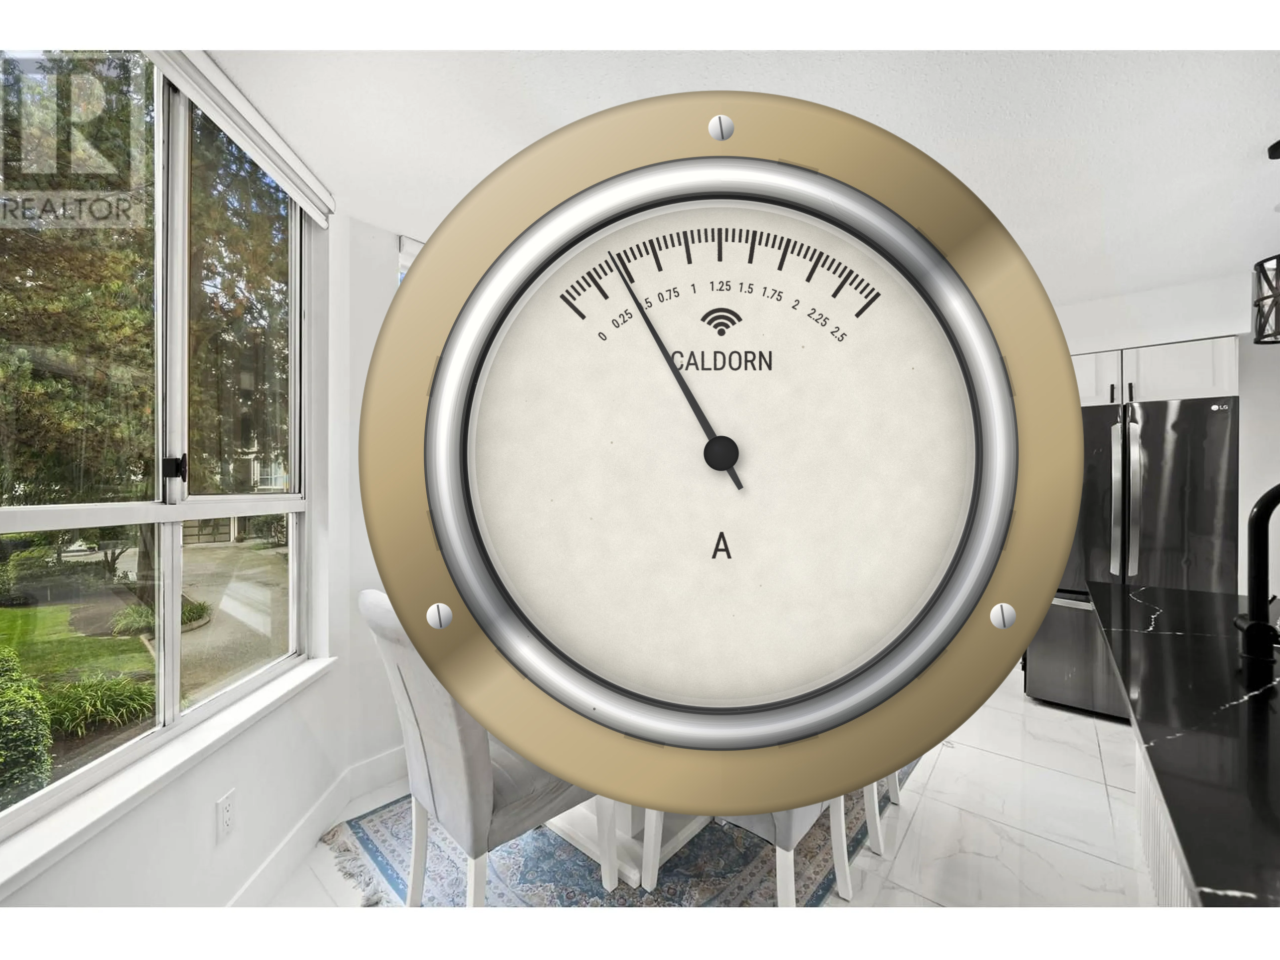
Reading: 0.45 (A)
